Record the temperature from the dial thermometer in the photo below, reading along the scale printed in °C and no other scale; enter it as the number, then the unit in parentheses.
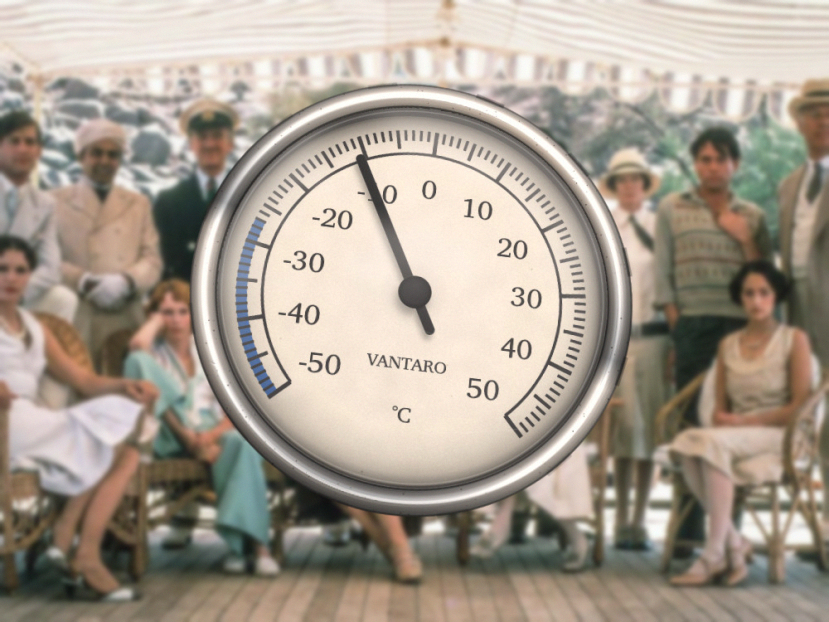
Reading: -11 (°C)
